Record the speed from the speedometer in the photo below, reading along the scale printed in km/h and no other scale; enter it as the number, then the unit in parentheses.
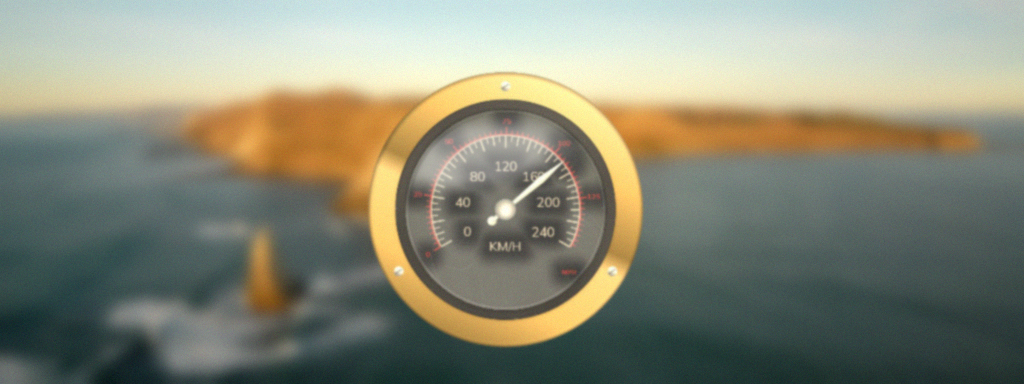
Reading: 170 (km/h)
